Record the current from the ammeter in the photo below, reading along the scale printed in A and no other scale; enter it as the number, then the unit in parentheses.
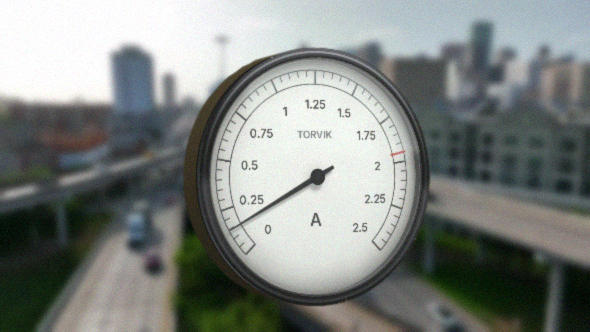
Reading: 0.15 (A)
